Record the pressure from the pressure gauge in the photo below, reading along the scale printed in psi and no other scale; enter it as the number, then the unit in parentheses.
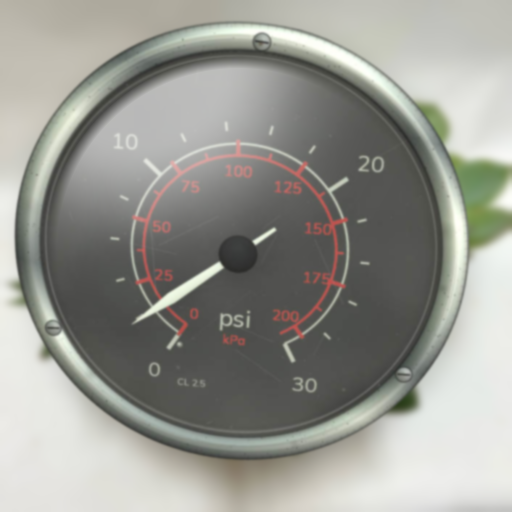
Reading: 2 (psi)
